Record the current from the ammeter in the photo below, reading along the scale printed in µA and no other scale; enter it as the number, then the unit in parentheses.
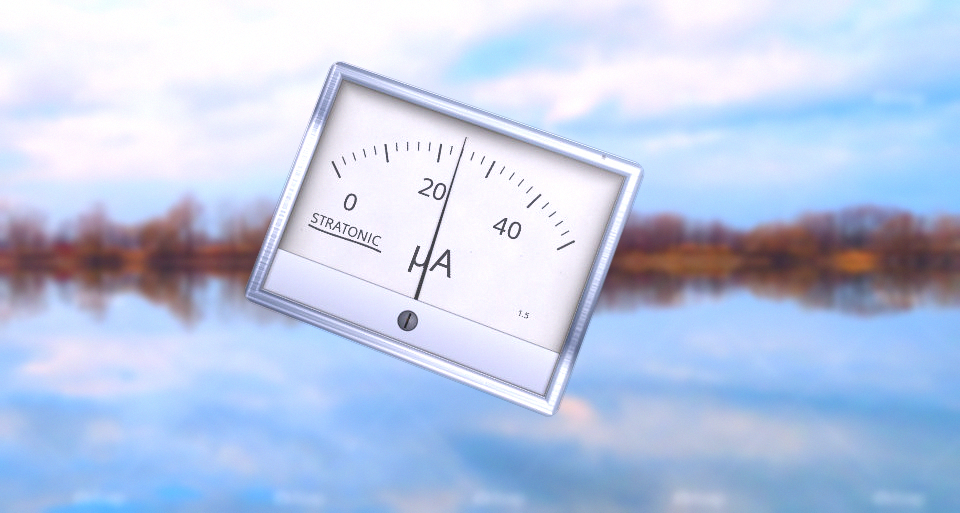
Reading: 24 (µA)
